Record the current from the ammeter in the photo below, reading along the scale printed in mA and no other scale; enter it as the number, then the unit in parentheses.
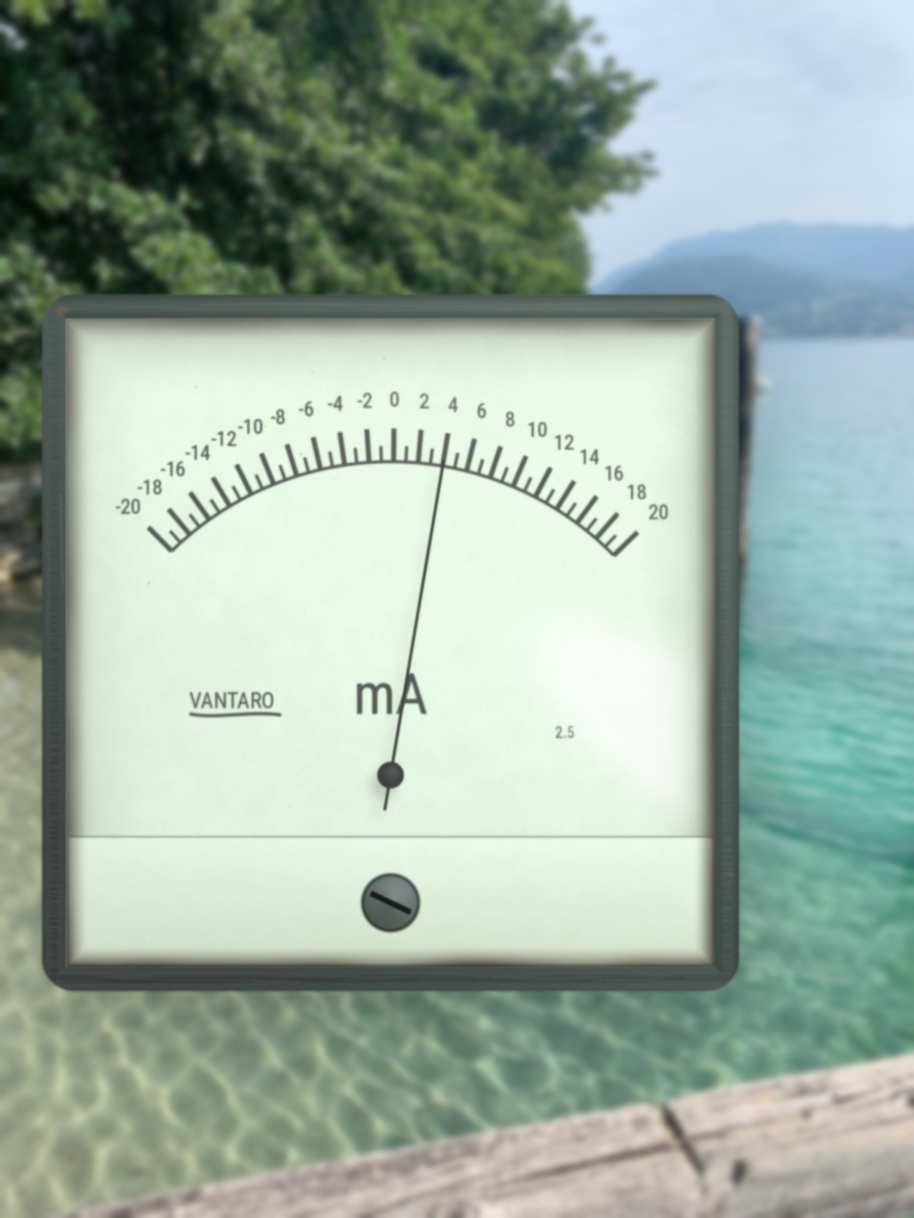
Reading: 4 (mA)
